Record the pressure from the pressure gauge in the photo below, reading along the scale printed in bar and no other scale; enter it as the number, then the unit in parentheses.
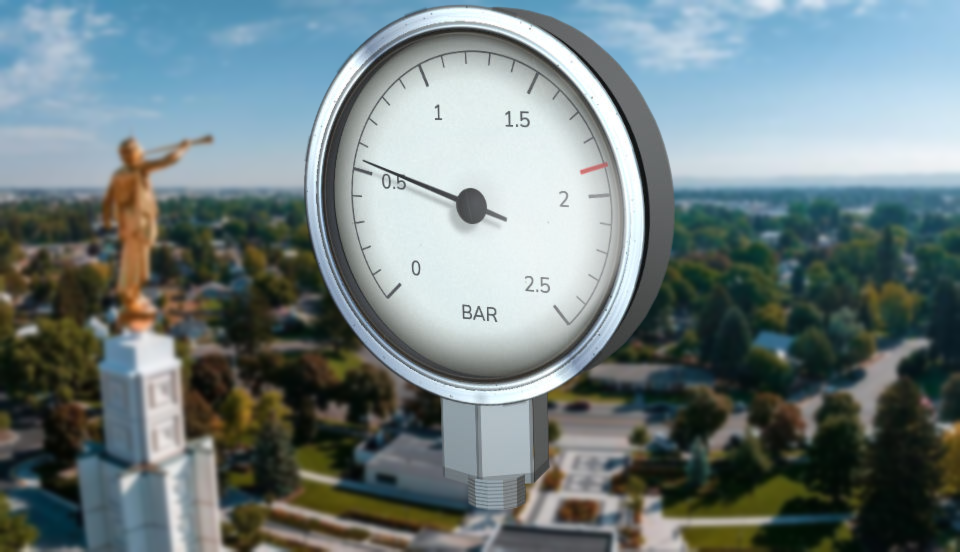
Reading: 0.55 (bar)
